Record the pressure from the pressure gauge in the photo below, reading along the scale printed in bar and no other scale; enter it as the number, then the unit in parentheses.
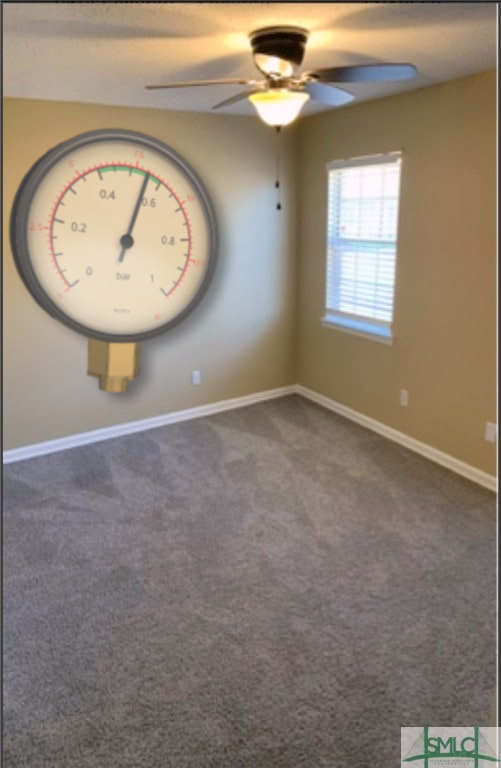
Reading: 0.55 (bar)
